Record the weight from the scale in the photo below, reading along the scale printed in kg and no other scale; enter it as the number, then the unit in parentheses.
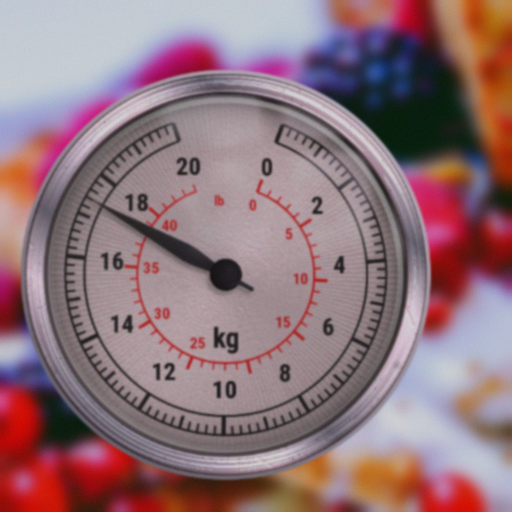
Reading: 17.4 (kg)
